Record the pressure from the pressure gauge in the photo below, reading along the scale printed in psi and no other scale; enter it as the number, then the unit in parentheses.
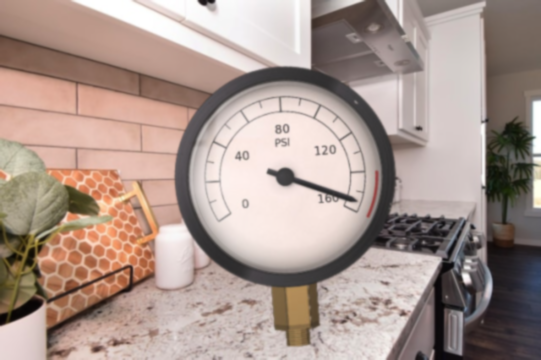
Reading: 155 (psi)
